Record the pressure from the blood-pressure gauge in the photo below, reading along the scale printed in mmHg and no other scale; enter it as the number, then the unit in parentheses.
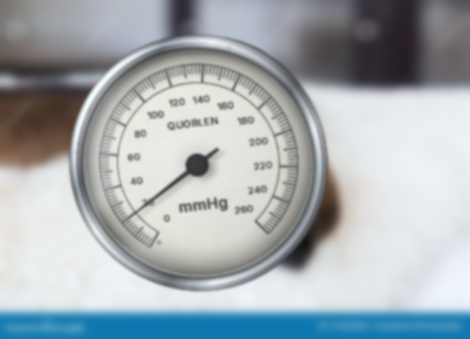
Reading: 20 (mmHg)
